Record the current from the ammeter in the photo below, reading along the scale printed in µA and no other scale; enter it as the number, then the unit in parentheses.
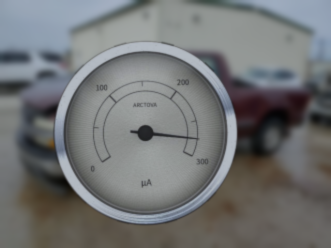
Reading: 275 (µA)
